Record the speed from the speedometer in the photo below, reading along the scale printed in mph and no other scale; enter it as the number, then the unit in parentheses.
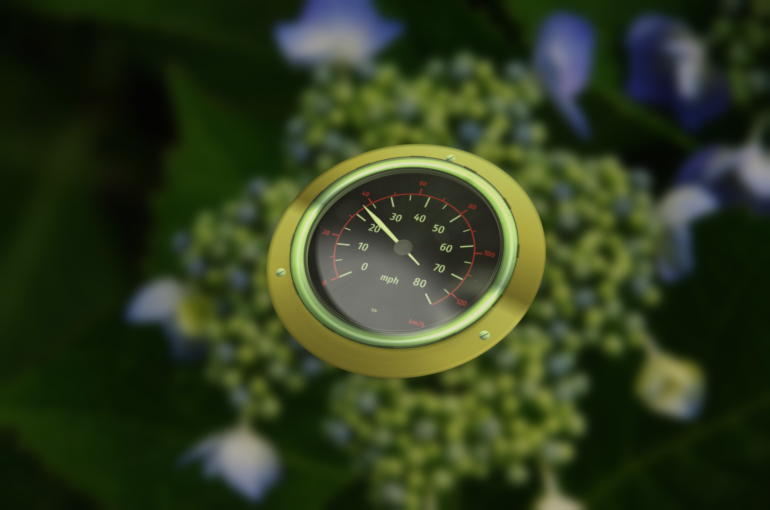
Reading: 22.5 (mph)
